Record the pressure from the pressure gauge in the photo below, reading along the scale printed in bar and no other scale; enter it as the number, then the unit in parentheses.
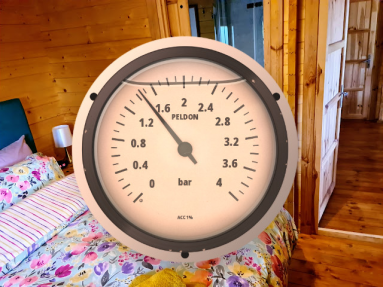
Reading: 1.45 (bar)
